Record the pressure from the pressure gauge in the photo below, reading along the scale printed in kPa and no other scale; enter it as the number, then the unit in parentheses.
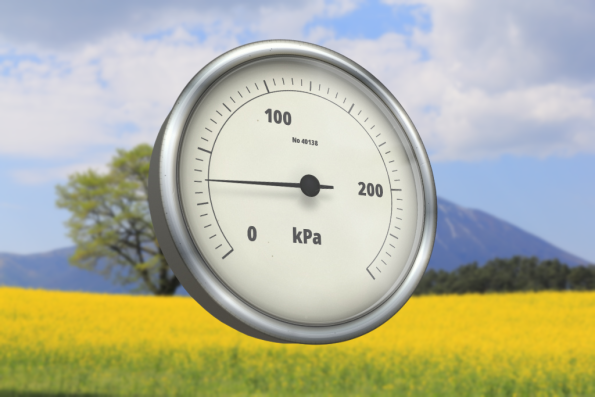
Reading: 35 (kPa)
